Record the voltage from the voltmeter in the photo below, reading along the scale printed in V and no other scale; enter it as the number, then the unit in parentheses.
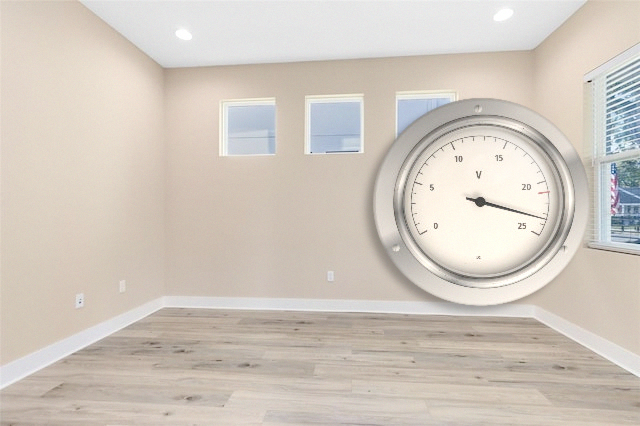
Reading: 23.5 (V)
